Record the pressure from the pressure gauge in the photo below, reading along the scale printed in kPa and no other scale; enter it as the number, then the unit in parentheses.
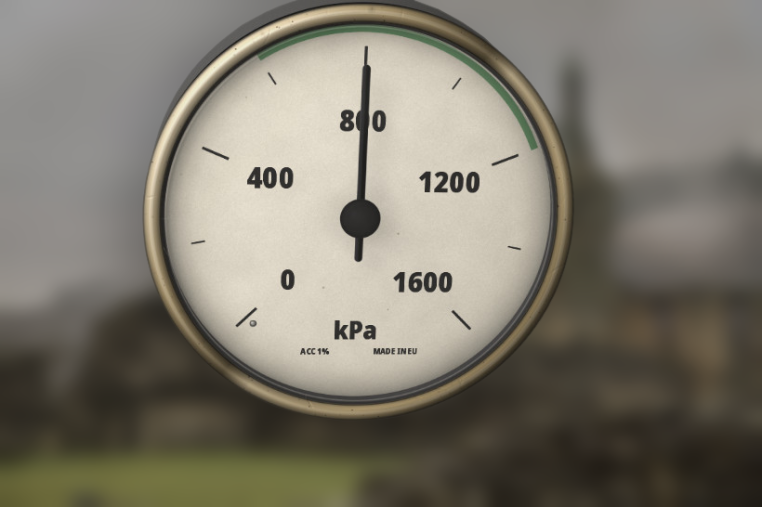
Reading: 800 (kPa)
